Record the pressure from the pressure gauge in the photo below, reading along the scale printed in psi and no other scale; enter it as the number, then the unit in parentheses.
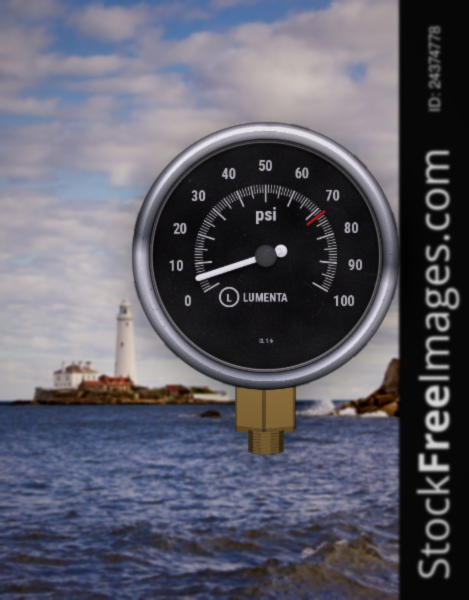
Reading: 5 (psi)
